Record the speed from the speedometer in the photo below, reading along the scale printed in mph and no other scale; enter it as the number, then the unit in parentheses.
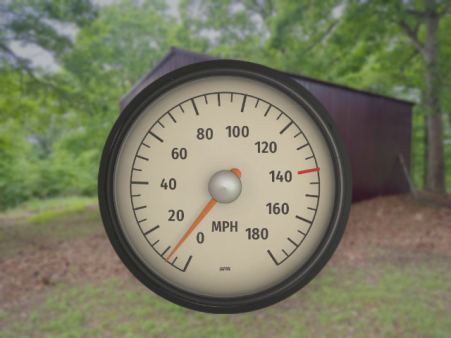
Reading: 7.5 (mph)
